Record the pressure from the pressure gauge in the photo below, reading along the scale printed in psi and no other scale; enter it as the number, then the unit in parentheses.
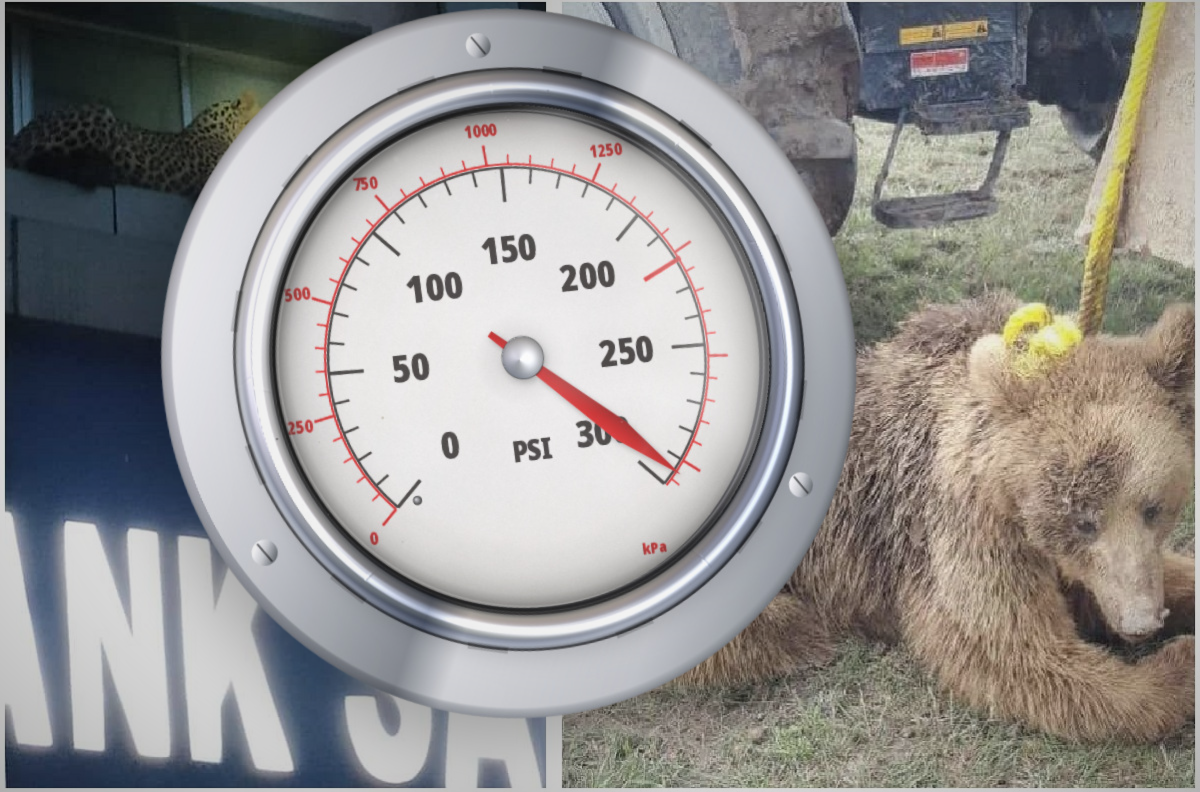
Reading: 295 (psi)
